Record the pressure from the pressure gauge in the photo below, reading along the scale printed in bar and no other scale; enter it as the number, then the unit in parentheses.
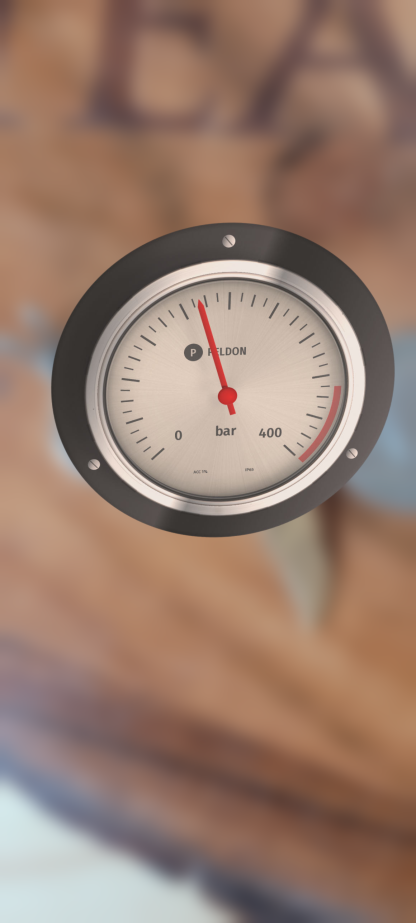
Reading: 175 (bar)
